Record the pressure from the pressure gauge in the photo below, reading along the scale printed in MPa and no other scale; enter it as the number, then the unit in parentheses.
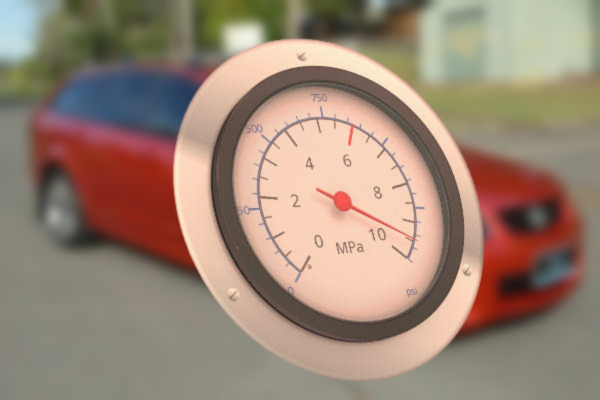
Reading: 9.5 (MPa)
